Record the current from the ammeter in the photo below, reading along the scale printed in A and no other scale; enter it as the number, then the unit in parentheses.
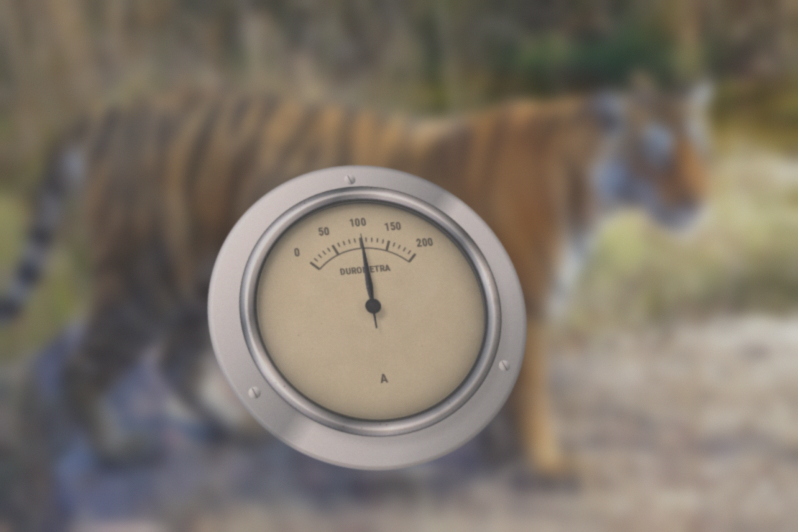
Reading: 100 (A)
